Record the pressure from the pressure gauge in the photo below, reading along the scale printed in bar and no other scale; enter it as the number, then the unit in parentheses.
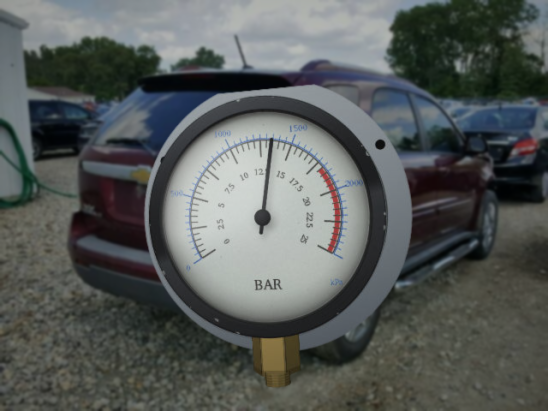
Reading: 13.5 (bar)
